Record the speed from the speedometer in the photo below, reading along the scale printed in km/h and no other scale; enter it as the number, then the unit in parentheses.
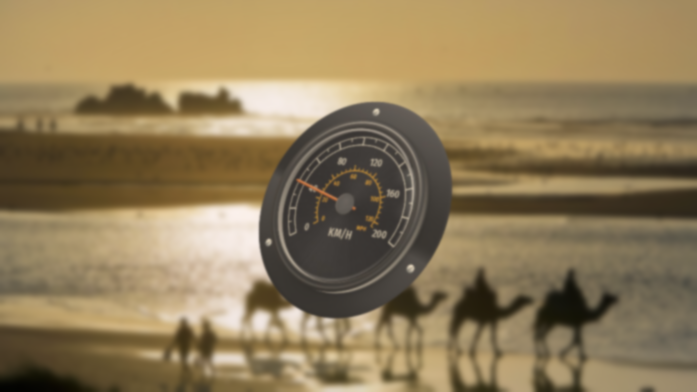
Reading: 40 (km/h)
